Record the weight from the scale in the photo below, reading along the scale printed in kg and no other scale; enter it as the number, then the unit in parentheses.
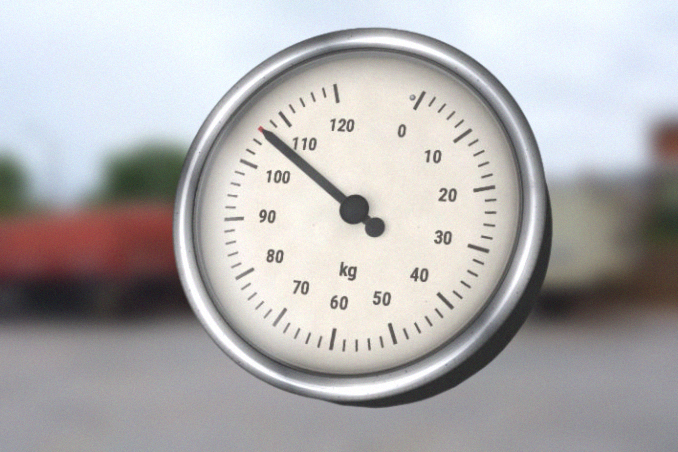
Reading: 106 (kg)
